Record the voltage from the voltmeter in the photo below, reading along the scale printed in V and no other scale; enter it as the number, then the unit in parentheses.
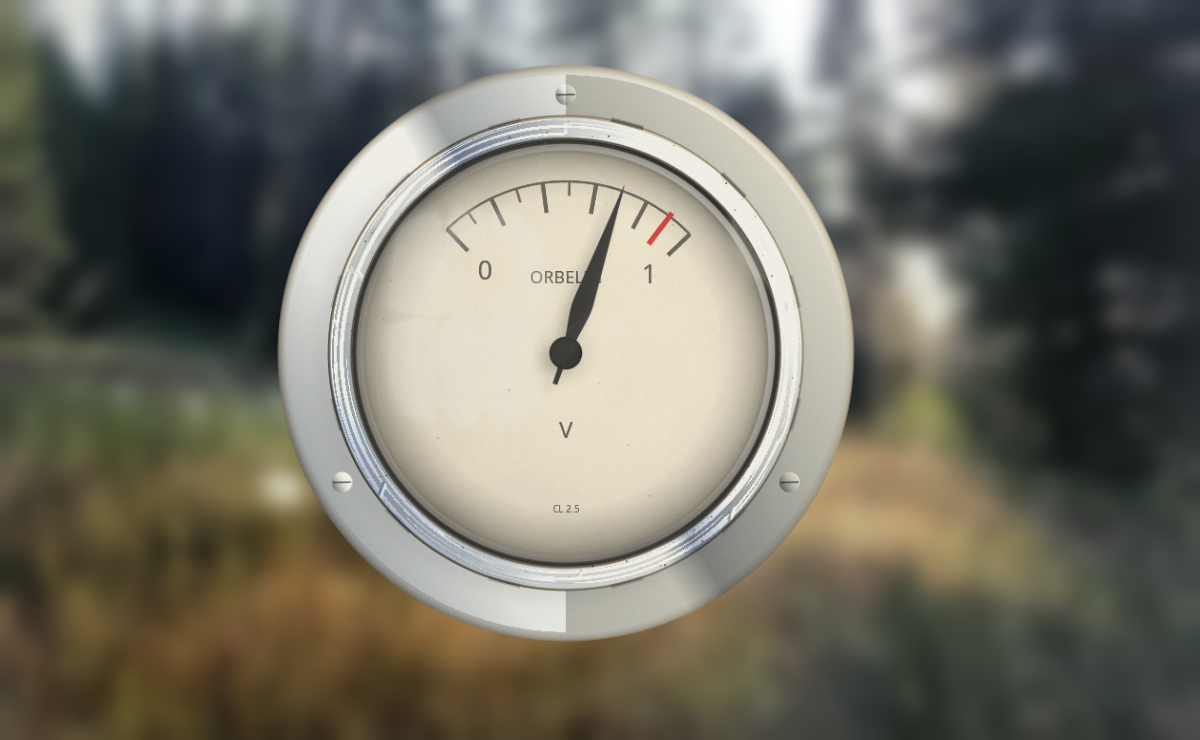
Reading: 0.7 (V)
